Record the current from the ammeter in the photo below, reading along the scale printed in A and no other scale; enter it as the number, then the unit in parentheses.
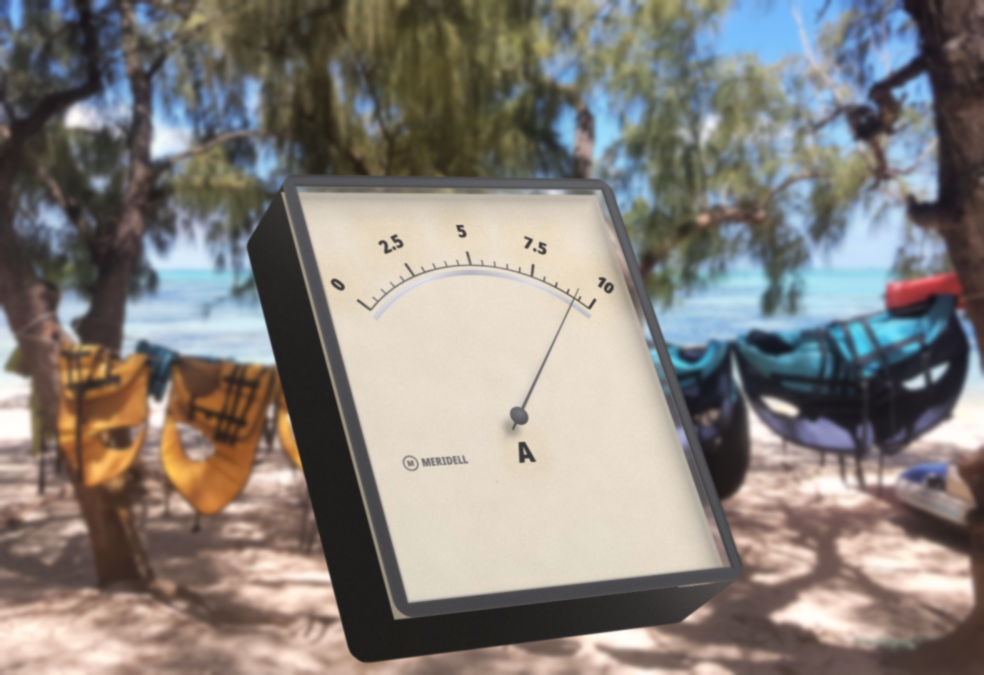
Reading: 9.25 (A)
